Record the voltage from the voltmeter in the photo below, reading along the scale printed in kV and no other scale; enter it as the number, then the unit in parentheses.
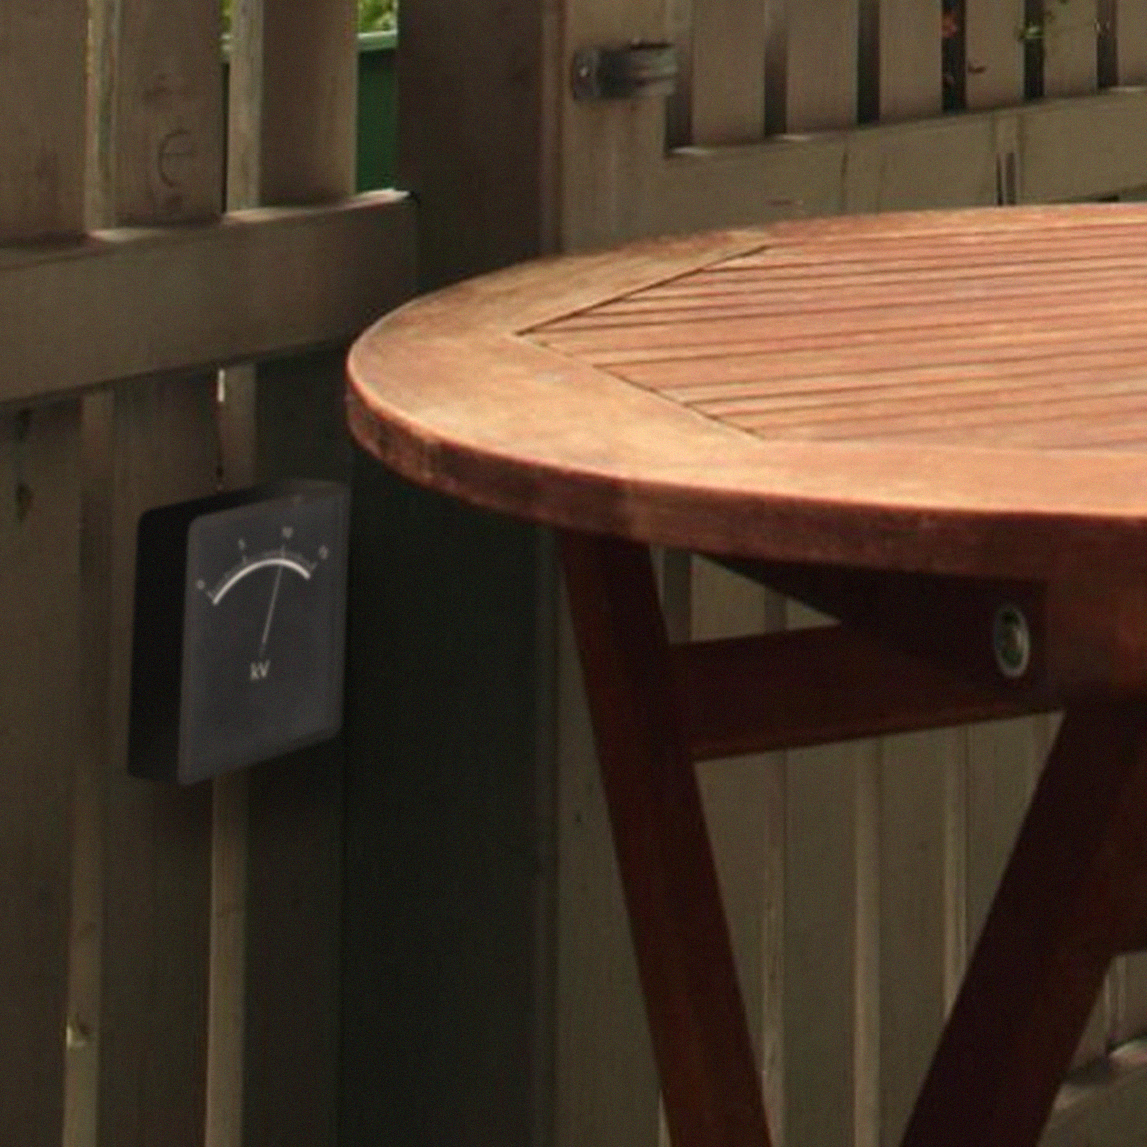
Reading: 10 (kV)
